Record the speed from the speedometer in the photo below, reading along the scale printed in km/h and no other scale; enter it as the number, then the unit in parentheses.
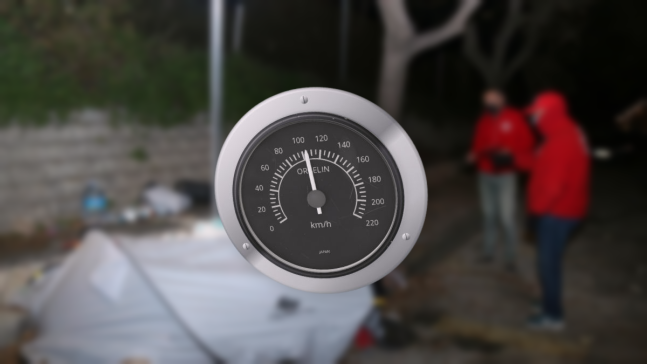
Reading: 105 (km/h)
